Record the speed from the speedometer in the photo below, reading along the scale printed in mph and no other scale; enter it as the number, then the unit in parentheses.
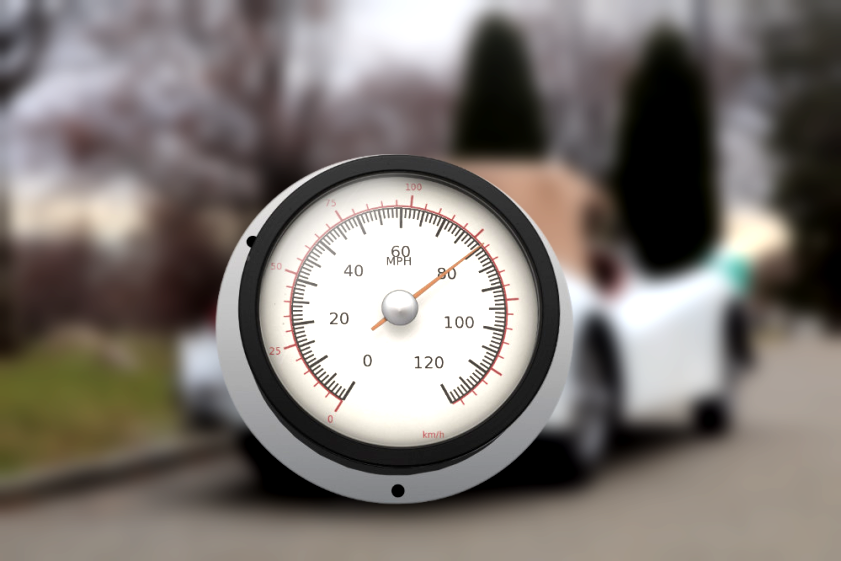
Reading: 80 (mph)
